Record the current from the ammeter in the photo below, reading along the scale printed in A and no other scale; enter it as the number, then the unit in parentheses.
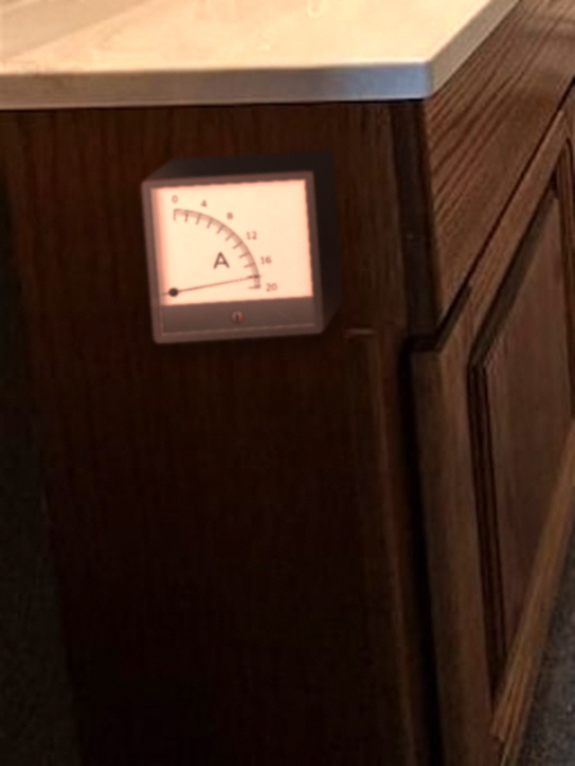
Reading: 18 (A)
